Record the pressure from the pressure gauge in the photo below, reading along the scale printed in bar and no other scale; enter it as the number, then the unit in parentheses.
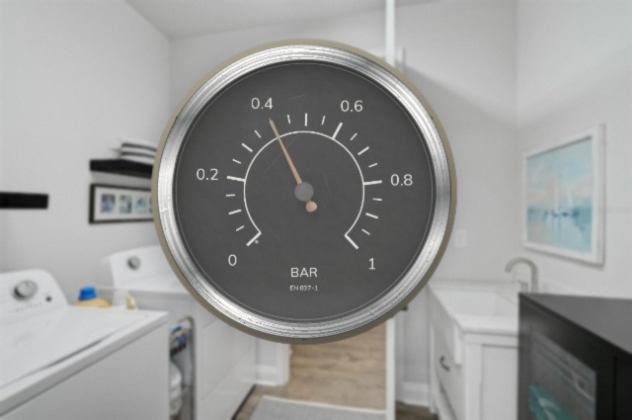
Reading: 0.4 (bar)
